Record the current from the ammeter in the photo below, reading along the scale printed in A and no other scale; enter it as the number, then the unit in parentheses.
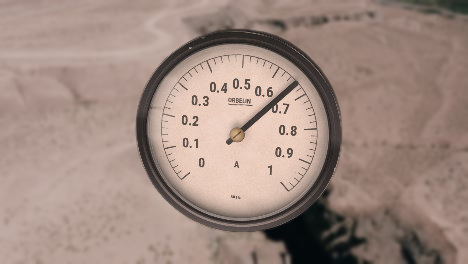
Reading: 0.66 (A)
